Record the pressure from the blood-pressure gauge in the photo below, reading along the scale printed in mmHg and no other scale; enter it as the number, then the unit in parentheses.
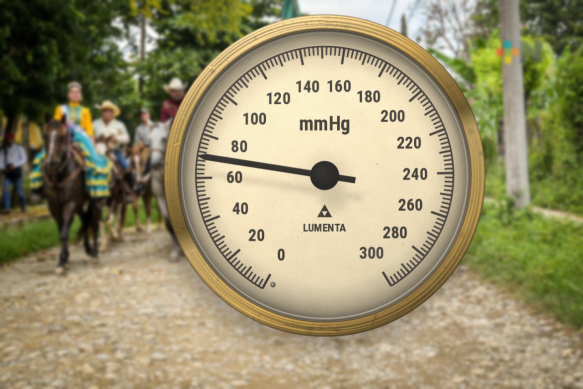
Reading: 70 (mmHg)
